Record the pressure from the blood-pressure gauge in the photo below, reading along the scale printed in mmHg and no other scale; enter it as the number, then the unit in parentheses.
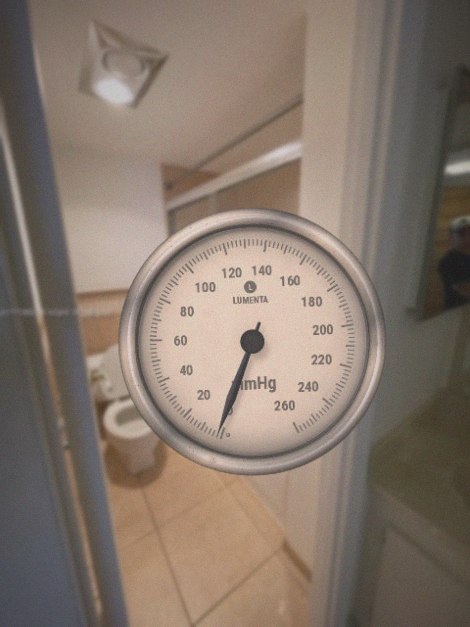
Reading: 2 (mmHg)
